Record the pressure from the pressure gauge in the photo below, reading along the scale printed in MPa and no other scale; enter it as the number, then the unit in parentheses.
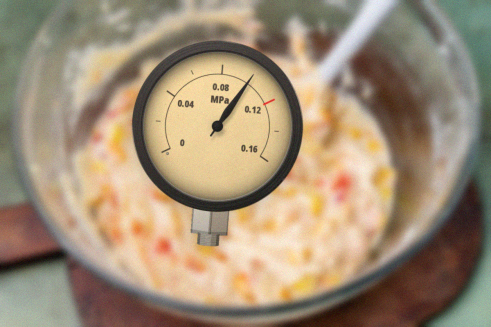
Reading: 0.1 (MPa)
